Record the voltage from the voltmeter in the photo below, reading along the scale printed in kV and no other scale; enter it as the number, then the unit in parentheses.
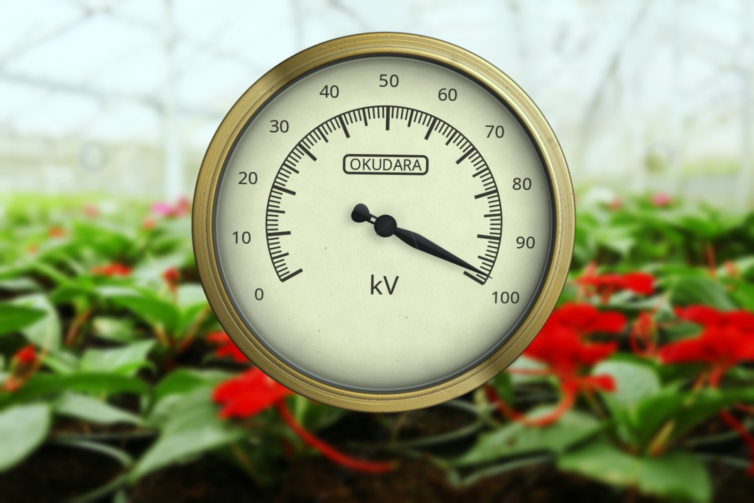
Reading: 98 (kV)
